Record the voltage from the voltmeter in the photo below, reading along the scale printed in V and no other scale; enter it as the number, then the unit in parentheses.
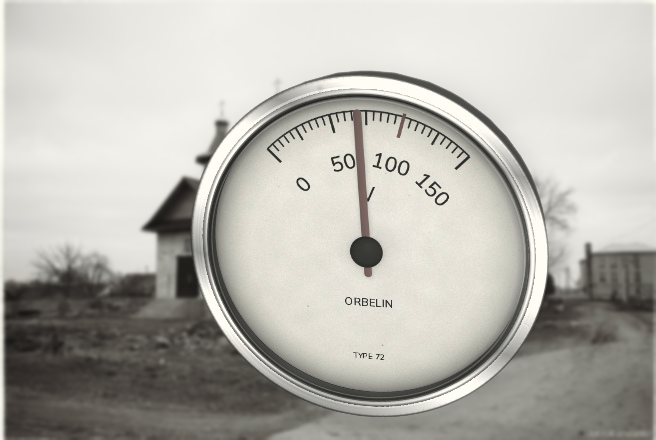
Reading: 70 (V)
